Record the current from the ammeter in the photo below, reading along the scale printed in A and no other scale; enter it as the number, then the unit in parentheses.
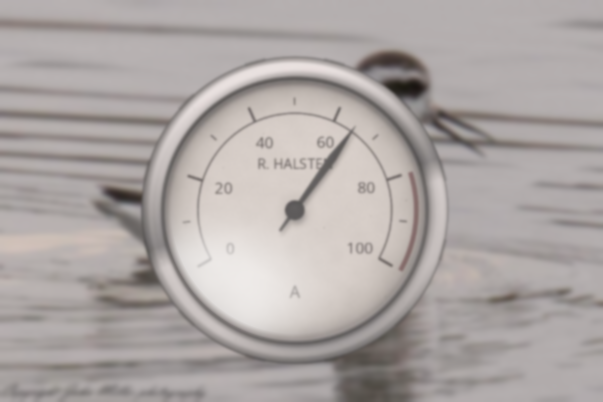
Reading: 65 (A)
